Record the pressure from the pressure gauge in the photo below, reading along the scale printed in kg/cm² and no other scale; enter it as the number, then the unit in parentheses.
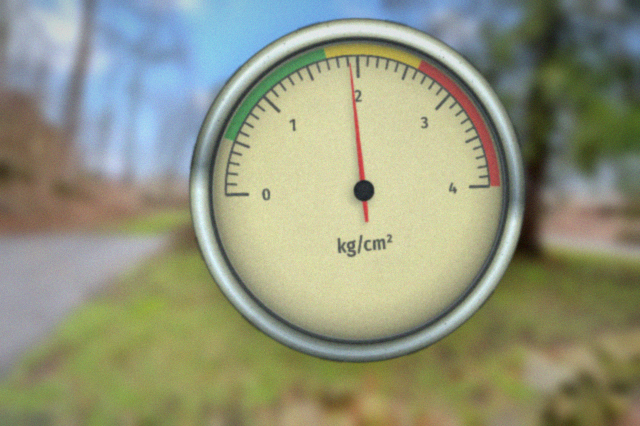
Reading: 1.9 (kg/cm²)
